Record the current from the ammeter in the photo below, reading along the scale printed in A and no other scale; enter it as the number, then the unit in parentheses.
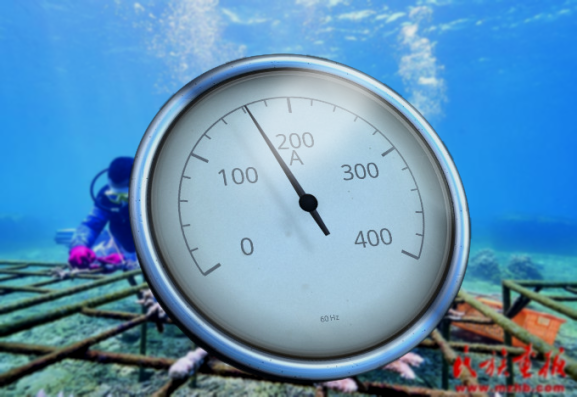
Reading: 160 (A)
